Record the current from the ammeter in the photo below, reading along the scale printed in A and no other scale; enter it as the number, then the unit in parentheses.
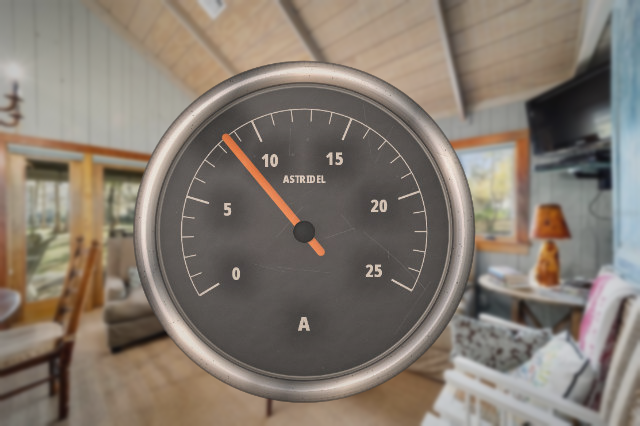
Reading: 8.5 (A)
